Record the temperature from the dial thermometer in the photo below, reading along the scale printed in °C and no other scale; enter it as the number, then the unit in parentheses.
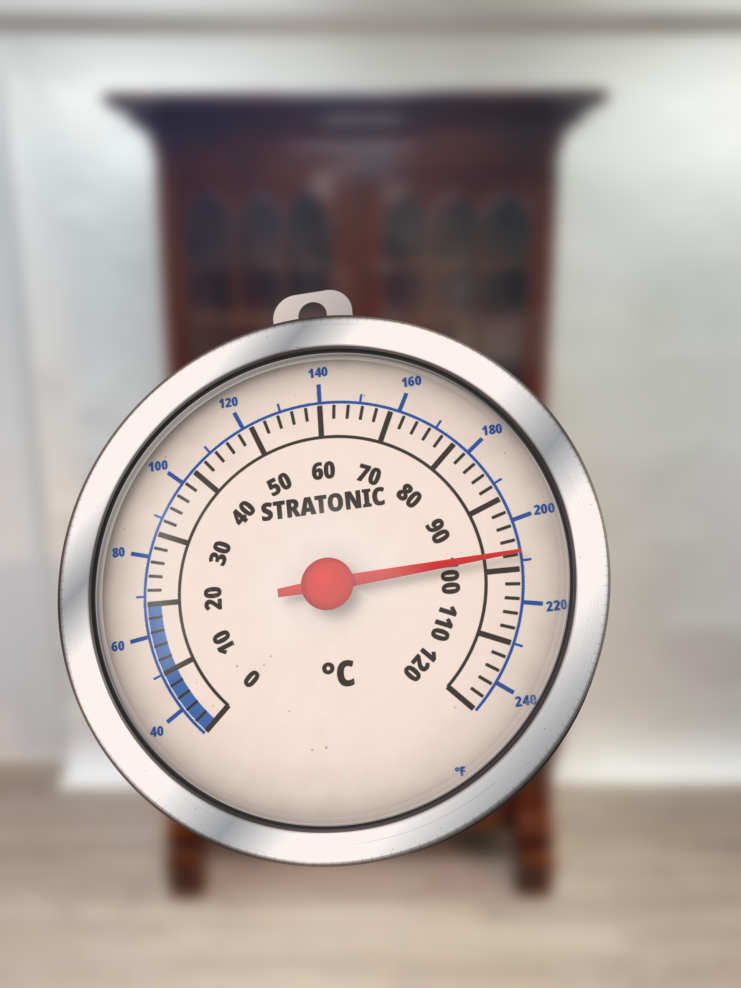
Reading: 98 (°C)
